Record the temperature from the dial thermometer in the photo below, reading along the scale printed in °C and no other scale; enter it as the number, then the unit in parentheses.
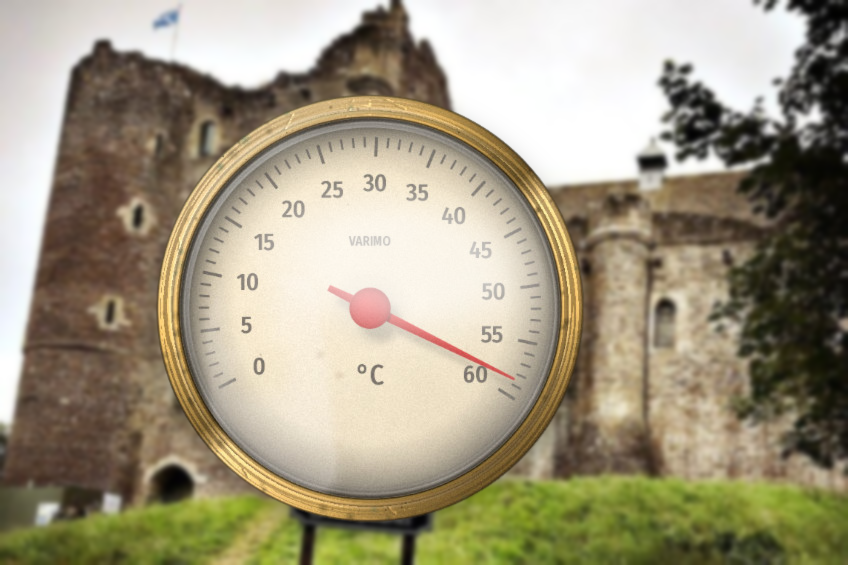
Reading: 58.5 (°C)
